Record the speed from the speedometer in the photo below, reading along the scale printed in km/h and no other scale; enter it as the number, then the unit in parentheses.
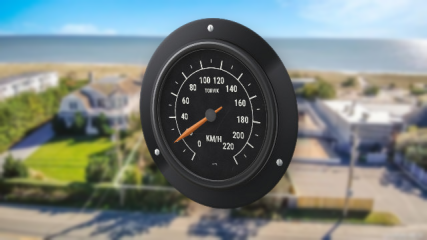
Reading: 20 (km/h)
